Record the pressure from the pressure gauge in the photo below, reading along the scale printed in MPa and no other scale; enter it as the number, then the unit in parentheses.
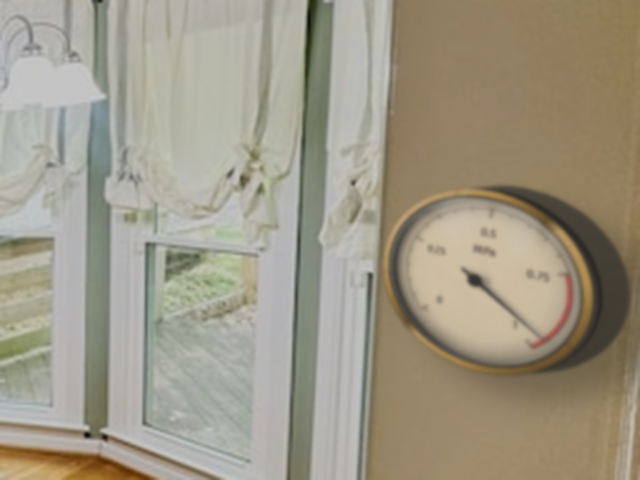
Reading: 0.95 (MPa)
